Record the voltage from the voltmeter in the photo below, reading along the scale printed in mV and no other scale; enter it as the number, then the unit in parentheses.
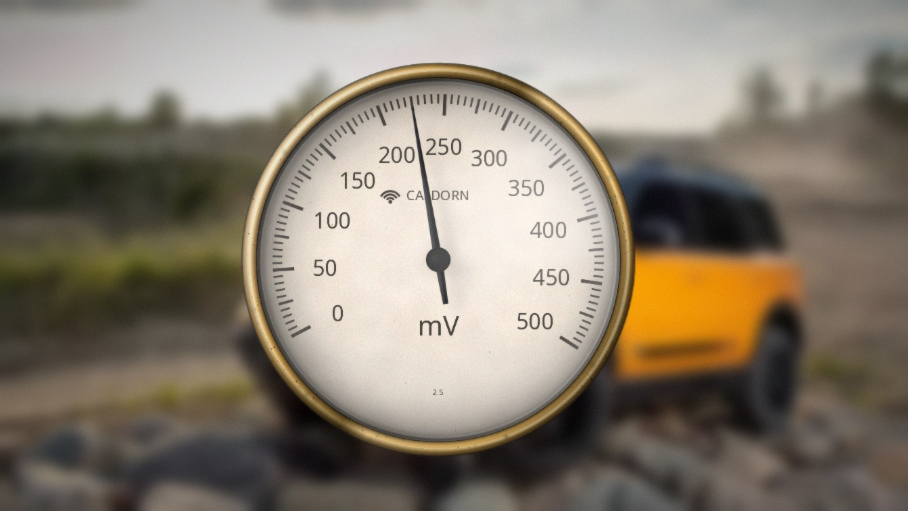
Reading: 225 (mV)
